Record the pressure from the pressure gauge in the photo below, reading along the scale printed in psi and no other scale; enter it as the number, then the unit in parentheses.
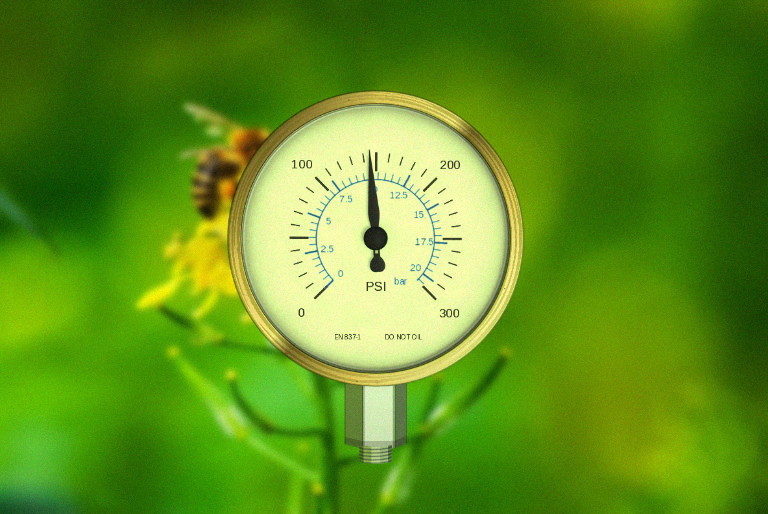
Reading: 145 (psi)
